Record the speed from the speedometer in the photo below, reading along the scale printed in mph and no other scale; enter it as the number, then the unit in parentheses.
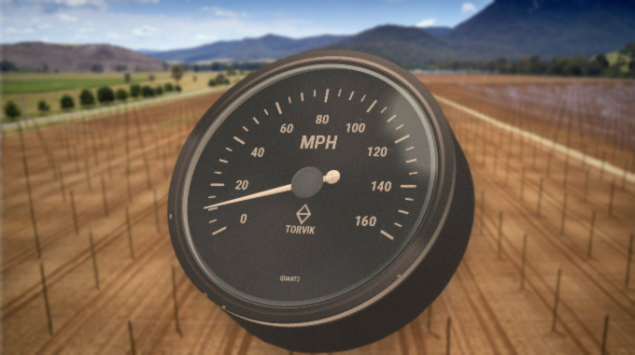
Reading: 10 (mph)
